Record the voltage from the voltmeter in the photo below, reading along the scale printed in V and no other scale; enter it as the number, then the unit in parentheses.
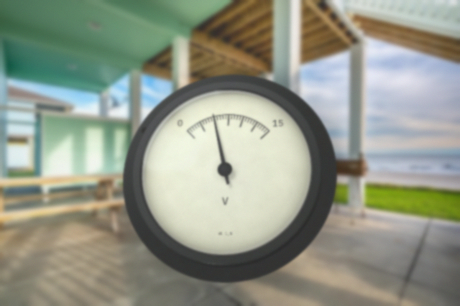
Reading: 5 (V)
